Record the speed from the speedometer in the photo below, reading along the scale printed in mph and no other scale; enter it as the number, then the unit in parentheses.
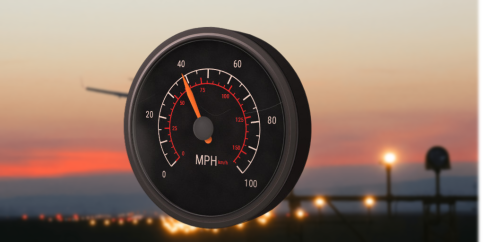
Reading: 40 (mph)
